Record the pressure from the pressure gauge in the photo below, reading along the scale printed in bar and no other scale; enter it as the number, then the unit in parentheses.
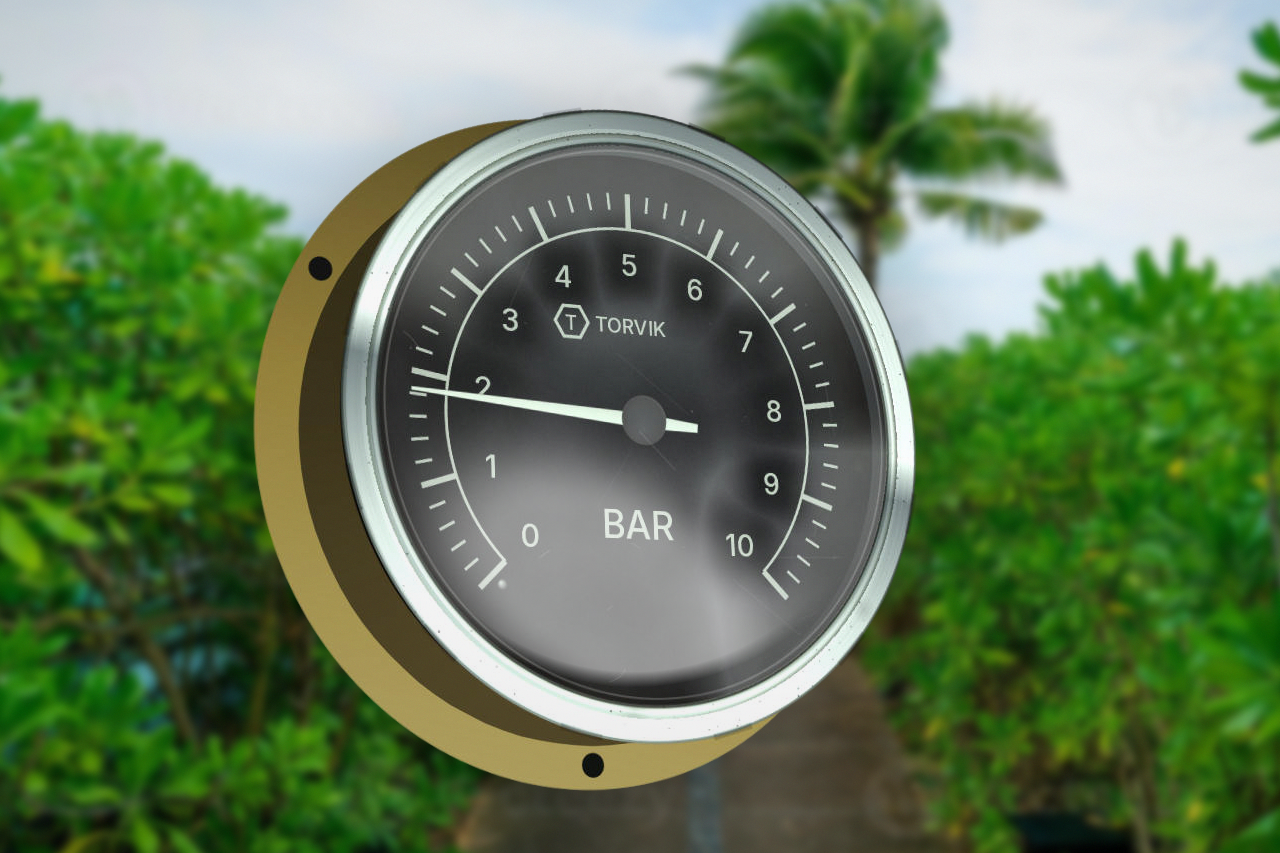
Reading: 1.8 (bar)
